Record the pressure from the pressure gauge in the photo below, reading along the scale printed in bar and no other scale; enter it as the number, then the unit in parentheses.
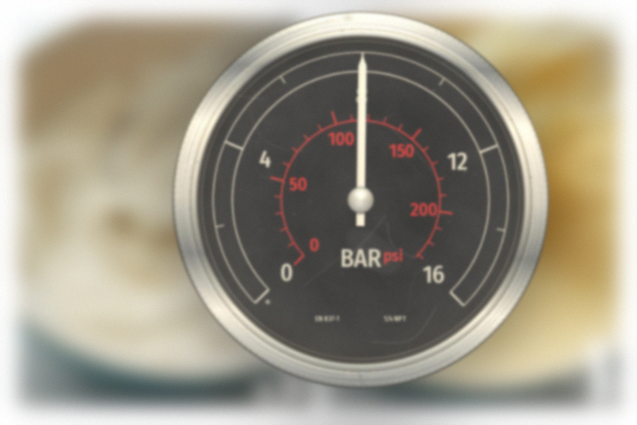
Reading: 8 (bar)
